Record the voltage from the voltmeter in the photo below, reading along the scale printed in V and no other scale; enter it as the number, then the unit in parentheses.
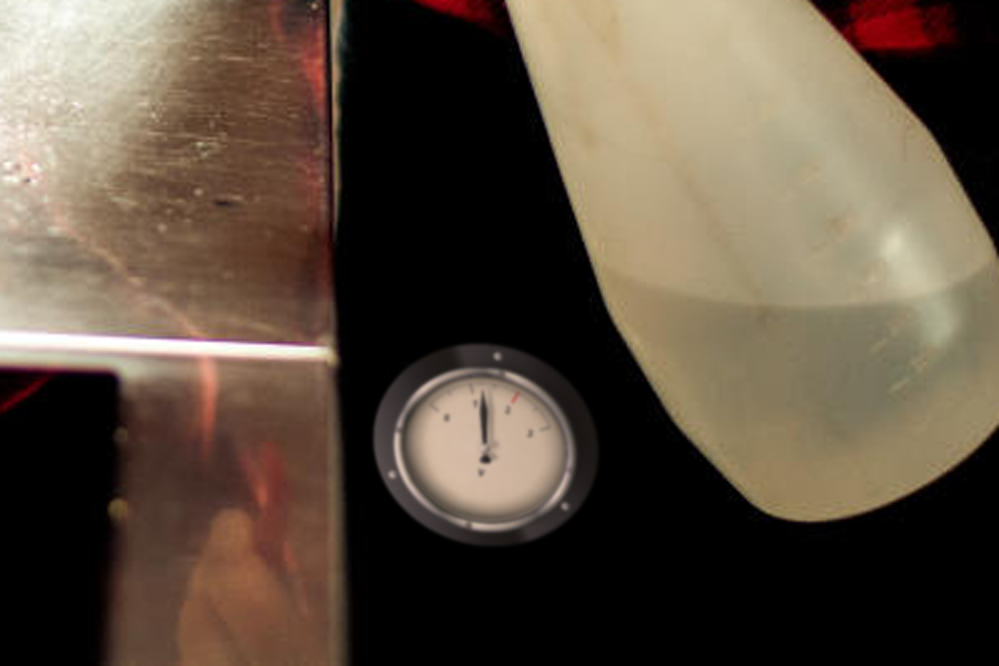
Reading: 1.25 (V)
